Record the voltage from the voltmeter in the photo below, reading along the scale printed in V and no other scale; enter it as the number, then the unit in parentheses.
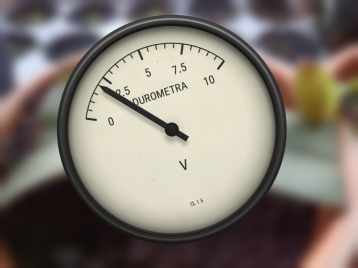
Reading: 2 (V)
